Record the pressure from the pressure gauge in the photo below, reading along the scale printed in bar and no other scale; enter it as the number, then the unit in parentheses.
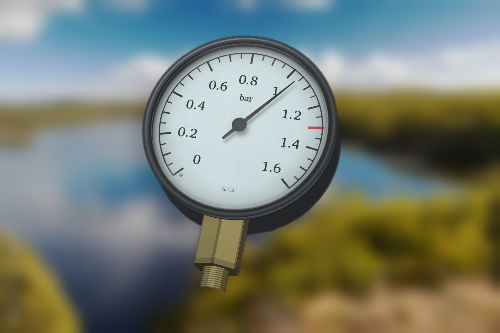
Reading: 1.05 (bar)
